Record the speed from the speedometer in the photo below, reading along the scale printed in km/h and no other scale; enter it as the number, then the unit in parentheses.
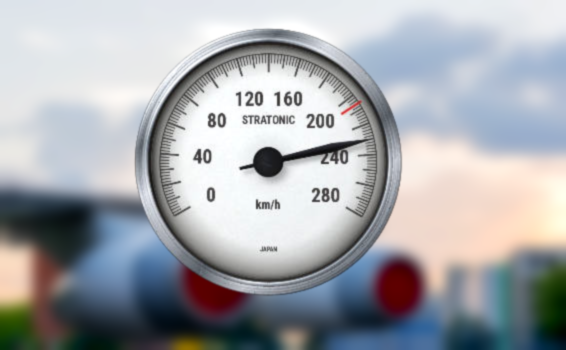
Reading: 230 (km/h)
